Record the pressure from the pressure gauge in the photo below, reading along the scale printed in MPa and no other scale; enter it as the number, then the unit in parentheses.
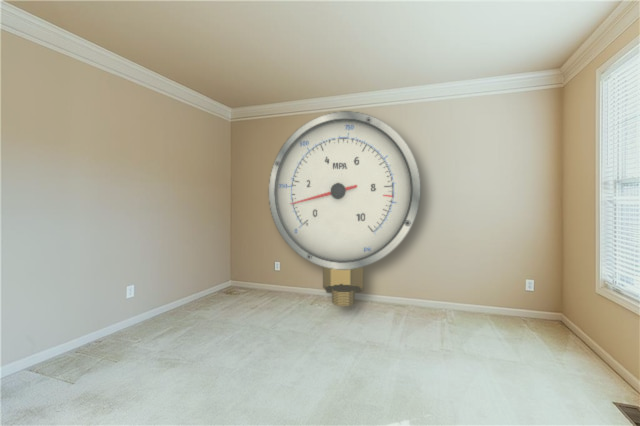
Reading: 1 (MPa)
